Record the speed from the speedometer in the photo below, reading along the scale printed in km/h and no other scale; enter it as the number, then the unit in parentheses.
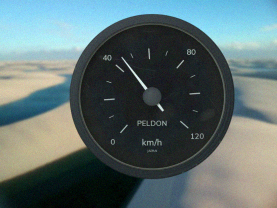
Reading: 45 (km/h)
